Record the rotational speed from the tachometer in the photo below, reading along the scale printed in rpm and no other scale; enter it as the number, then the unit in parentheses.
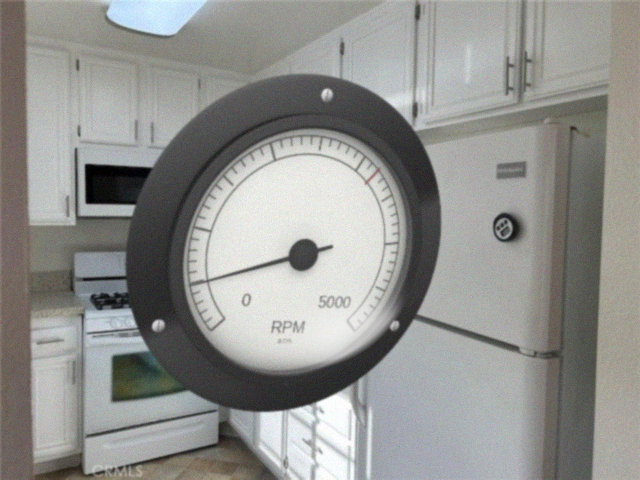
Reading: 500 (rpm)
